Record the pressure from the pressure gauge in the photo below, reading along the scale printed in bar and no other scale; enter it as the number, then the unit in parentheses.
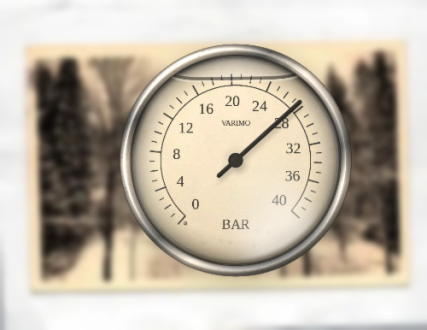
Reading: 27.5 (bar)
